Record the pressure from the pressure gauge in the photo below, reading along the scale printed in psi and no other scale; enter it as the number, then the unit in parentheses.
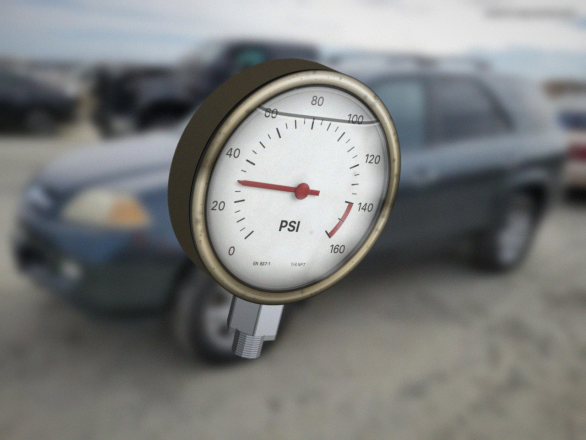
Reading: 30 (psi)
